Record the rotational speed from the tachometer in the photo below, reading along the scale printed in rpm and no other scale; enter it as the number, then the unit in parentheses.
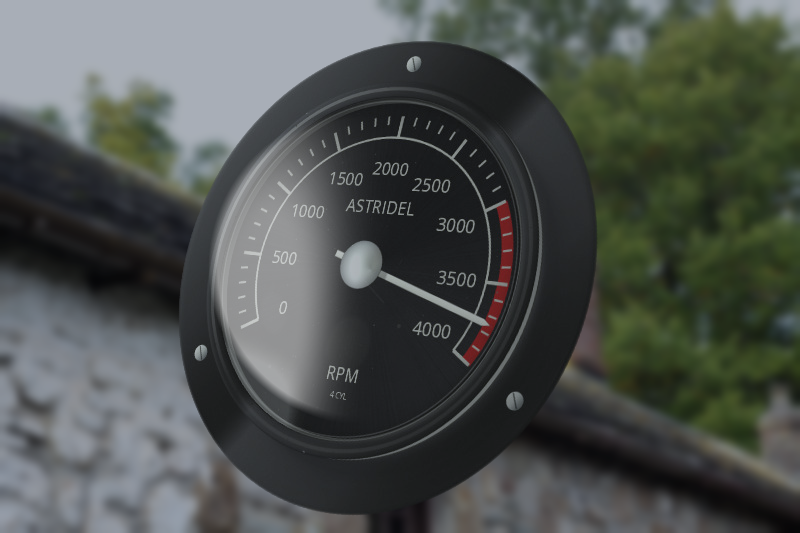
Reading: 3750 (rpm)
